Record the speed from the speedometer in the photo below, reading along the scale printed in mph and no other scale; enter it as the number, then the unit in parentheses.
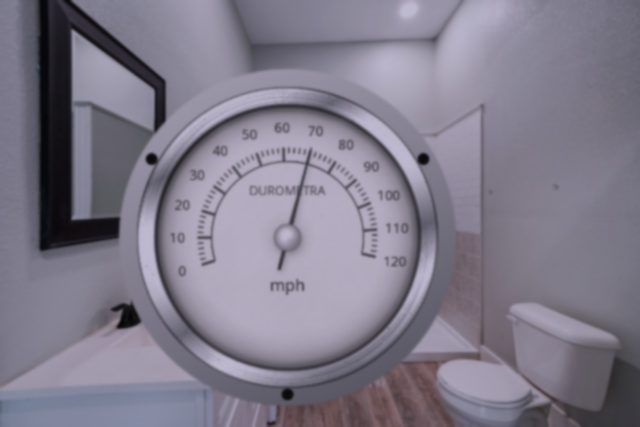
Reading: 70 (mph)
